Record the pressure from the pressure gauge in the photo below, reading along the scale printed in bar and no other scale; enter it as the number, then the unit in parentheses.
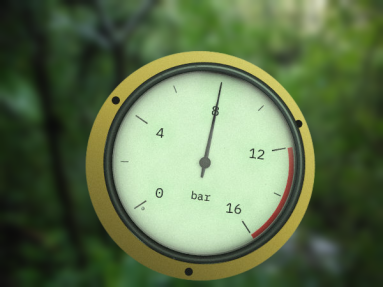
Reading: 8 (bar)
